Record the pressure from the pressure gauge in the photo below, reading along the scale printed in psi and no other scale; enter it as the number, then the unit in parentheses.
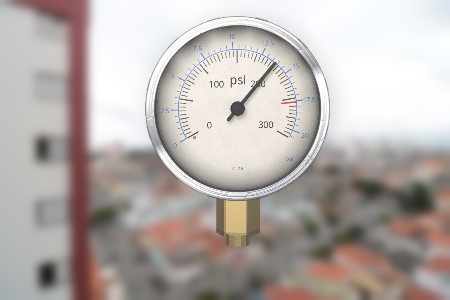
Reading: 200 (psi)
